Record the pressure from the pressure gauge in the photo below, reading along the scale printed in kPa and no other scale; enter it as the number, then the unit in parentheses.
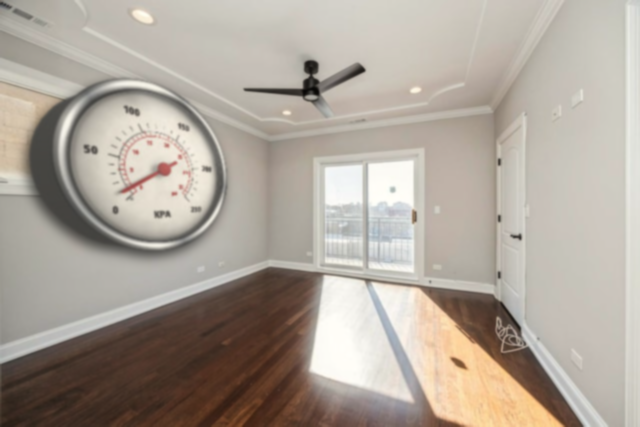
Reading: 10 (kPa)
